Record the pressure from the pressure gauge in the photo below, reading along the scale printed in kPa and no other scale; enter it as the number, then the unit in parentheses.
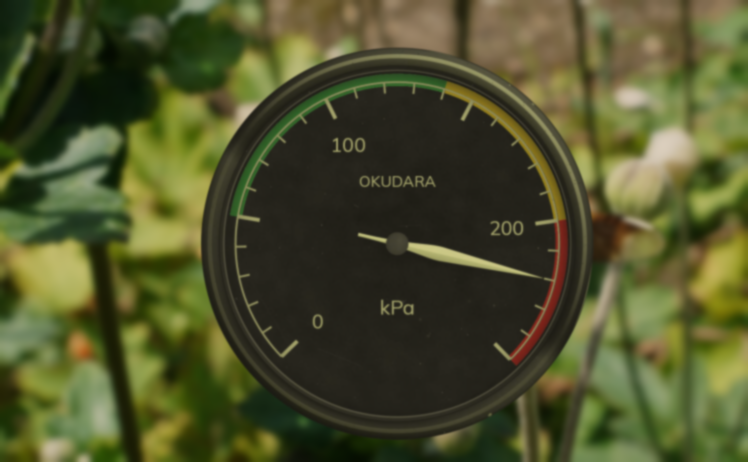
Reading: 220 (kPa)
